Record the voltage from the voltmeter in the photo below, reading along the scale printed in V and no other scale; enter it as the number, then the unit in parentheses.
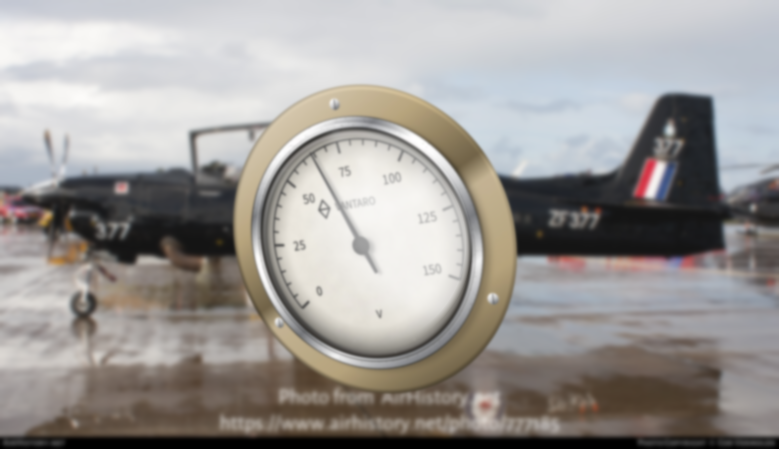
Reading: 65 (V)
